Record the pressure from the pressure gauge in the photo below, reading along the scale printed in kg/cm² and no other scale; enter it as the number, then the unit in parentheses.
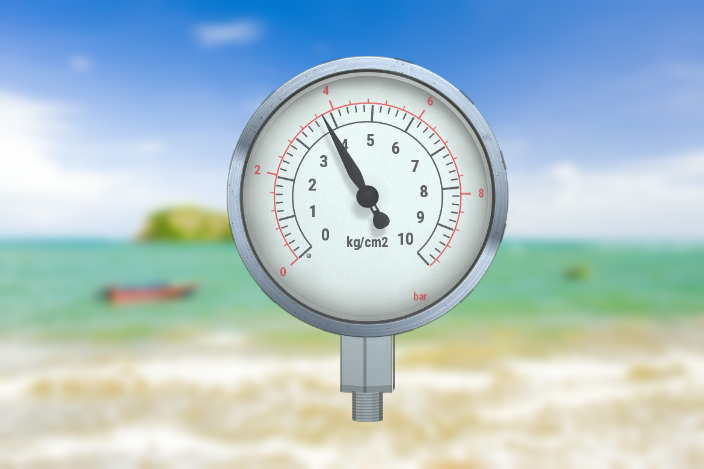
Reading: 3.8 (kg/cm²)
